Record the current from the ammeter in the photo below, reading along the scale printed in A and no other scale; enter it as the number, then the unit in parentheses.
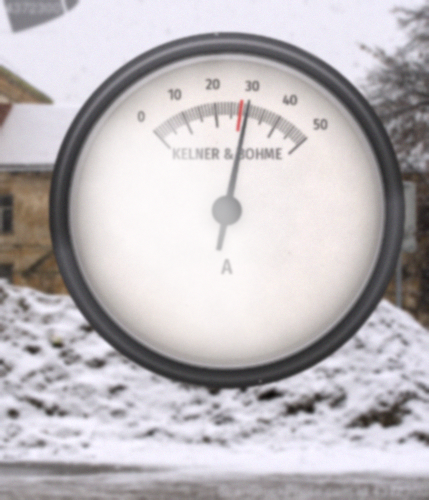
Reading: 30 (A)
